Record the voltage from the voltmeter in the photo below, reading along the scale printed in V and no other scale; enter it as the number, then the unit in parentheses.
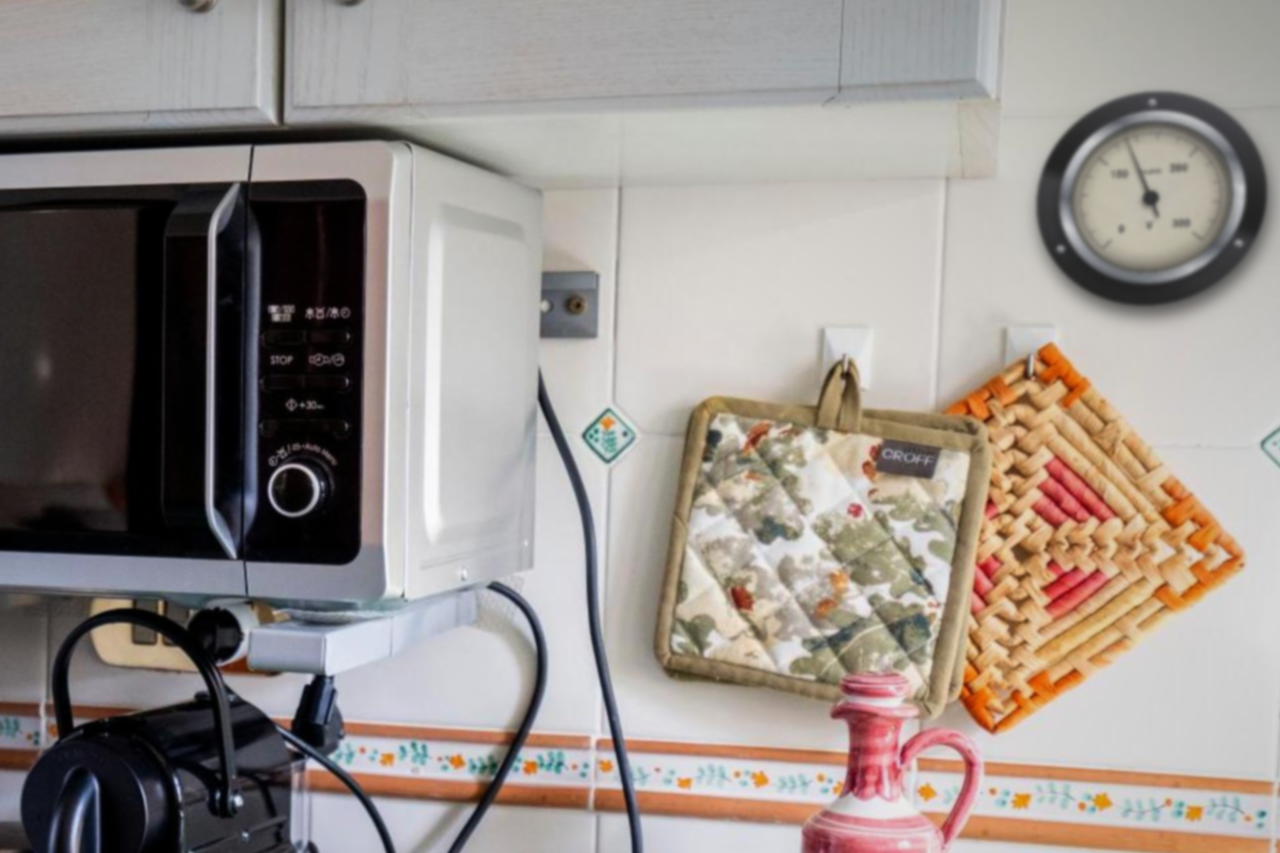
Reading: 130 (V)
